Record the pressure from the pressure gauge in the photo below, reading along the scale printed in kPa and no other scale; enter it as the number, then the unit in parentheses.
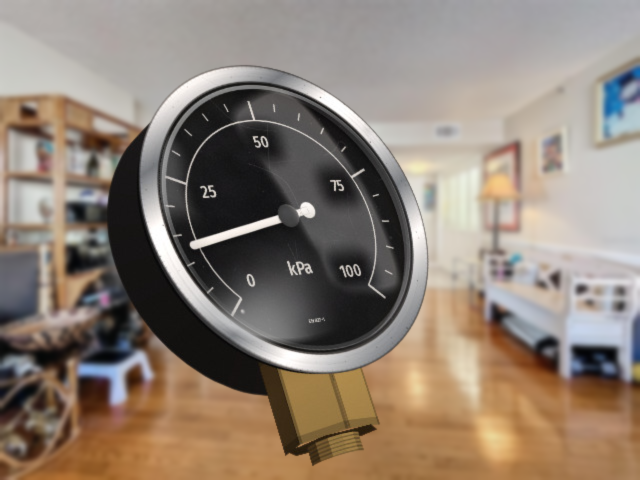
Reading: 12.5 (kPa)
